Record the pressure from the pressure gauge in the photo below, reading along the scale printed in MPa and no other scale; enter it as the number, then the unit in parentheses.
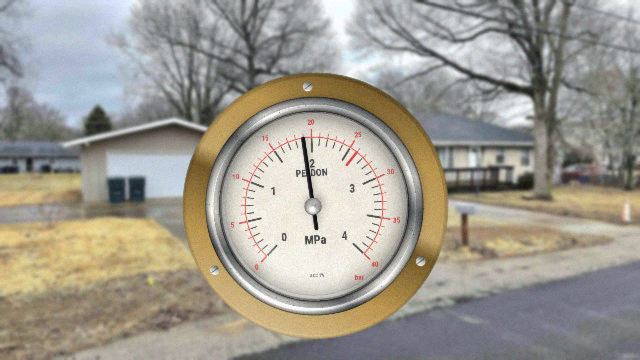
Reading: 1.9 (MPa)
